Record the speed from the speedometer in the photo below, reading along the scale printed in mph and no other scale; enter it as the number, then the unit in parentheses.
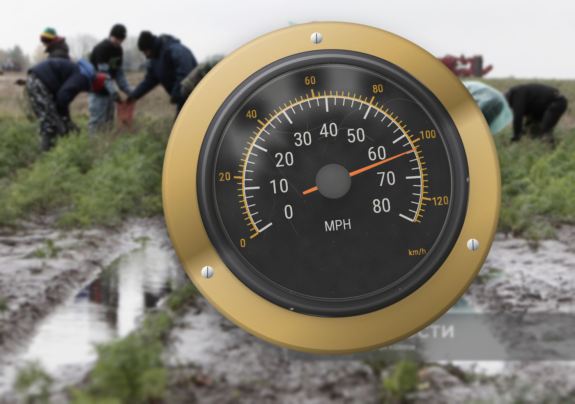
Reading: 64 (mph)
